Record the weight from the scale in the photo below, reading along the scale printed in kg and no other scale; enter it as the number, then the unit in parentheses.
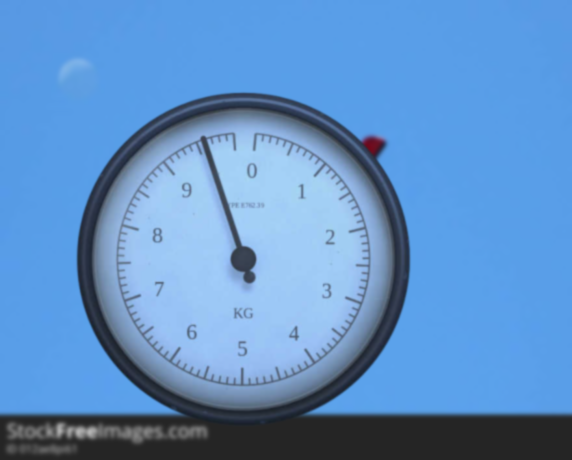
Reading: 9.6 (kg)
